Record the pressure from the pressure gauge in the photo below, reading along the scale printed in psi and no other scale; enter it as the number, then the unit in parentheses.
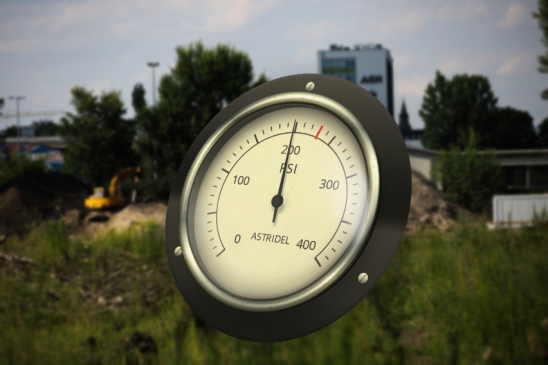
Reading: 200 (psi)
